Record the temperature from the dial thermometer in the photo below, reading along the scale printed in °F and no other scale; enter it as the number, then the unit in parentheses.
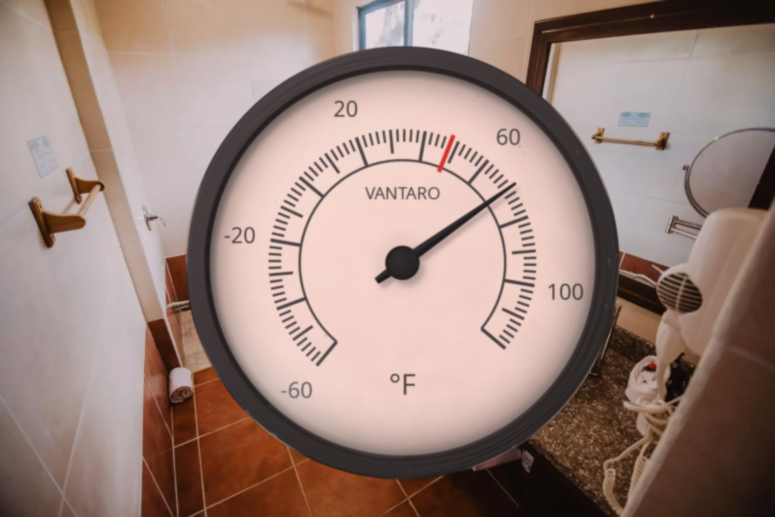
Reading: 70 (°F)
